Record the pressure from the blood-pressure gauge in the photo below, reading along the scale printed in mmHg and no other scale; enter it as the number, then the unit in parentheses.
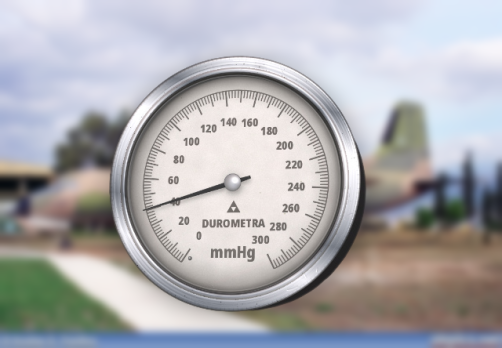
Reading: 40 (mmHg)
